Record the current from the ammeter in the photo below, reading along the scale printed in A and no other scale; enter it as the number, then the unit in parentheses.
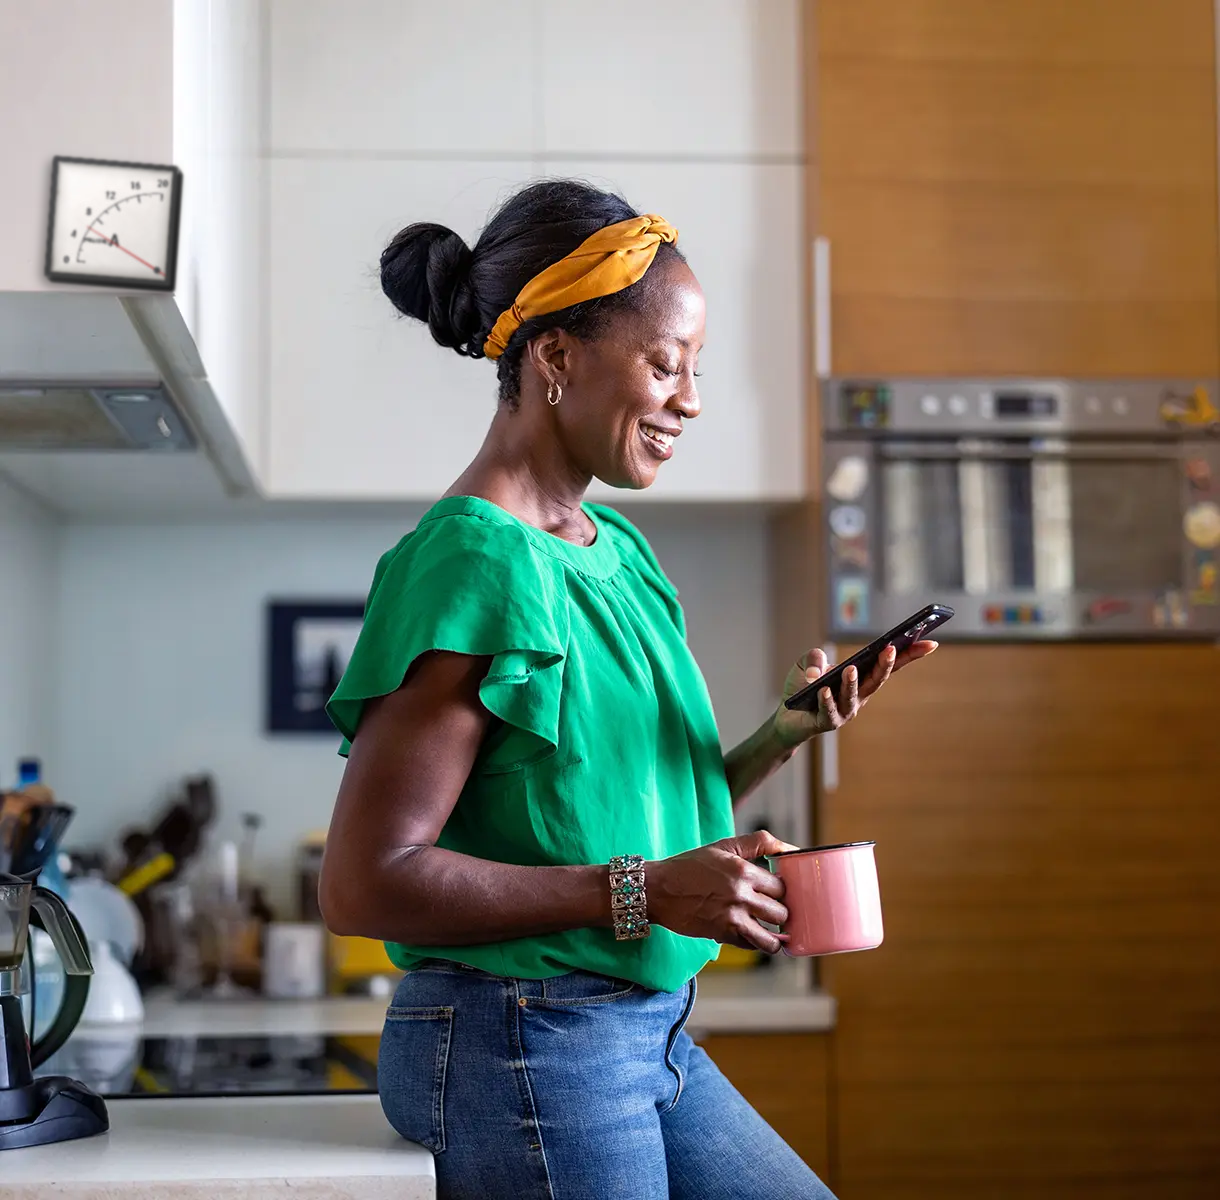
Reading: 6 (A)
